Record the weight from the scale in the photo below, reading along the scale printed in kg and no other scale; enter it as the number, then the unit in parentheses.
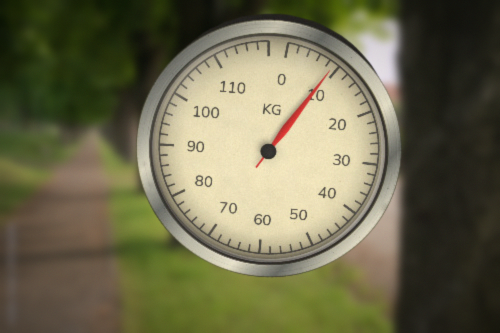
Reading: 9 (kg)
